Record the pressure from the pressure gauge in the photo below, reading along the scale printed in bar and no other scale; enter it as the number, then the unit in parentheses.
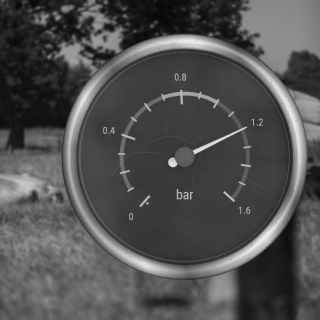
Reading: 1.2 (bar)
